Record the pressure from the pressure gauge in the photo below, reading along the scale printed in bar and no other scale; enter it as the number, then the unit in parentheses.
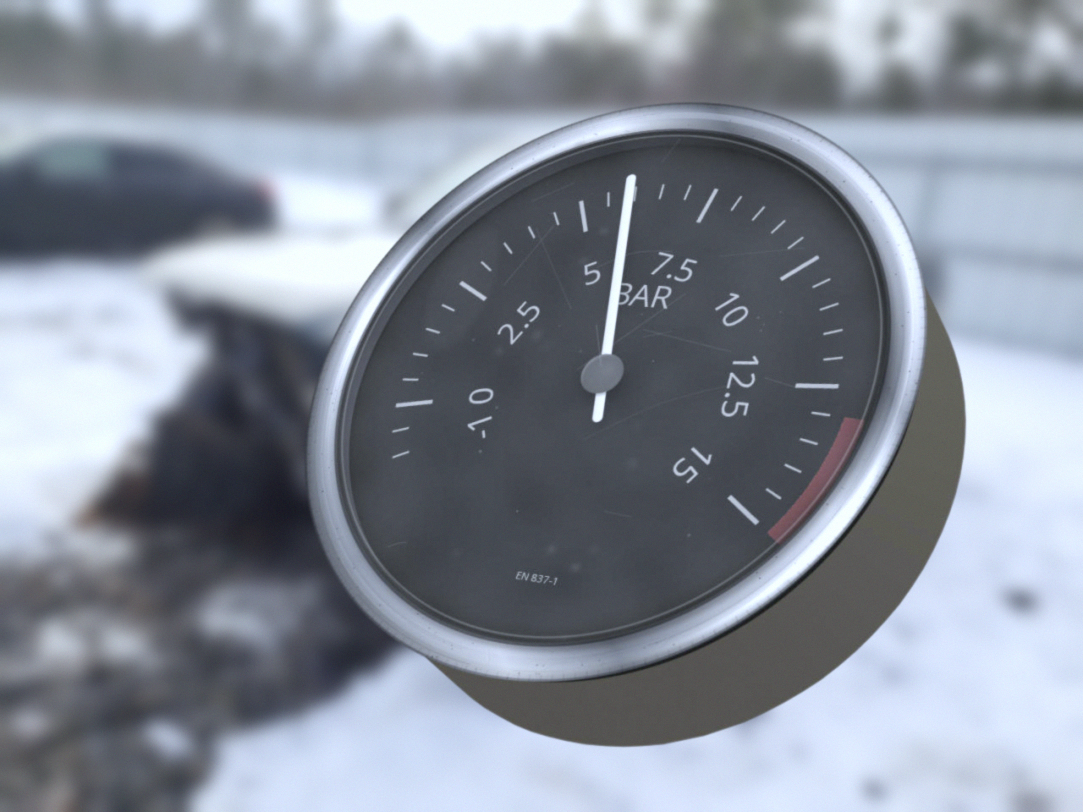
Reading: 6 (bar)
